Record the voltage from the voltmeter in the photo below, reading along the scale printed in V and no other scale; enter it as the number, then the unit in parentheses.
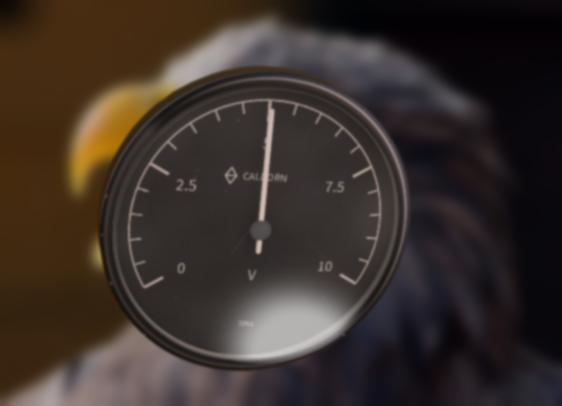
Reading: 5 (V)
